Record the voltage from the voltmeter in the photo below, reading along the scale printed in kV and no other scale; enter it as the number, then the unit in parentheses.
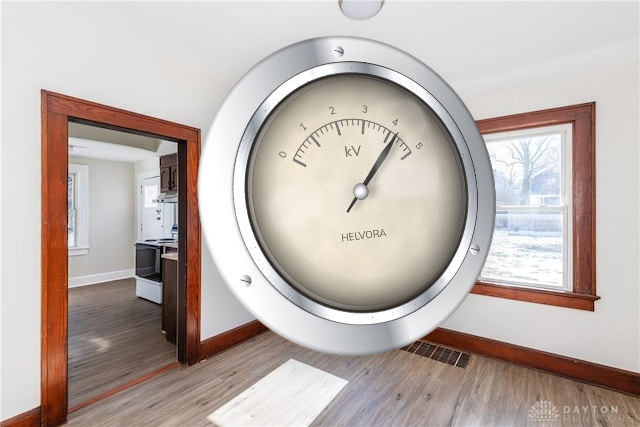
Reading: 4.2 (kV)
